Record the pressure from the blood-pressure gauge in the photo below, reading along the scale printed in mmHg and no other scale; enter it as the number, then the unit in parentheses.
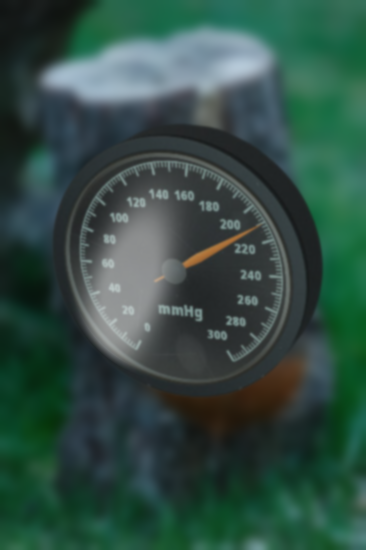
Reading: 210 (mmHg)
